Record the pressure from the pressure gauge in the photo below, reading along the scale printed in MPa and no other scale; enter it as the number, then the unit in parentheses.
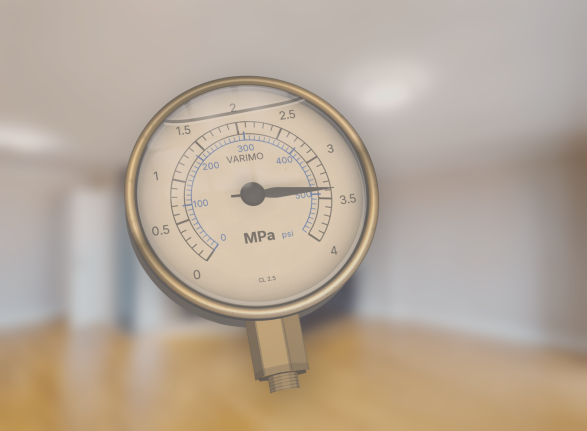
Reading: 3.4 (MPa)
